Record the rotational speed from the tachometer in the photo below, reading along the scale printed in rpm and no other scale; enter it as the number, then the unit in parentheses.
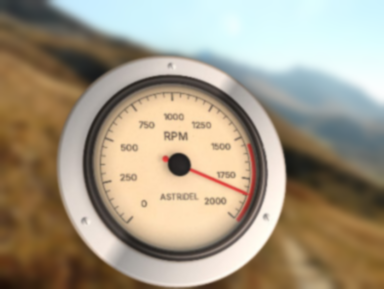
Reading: 1850 (rpm)
